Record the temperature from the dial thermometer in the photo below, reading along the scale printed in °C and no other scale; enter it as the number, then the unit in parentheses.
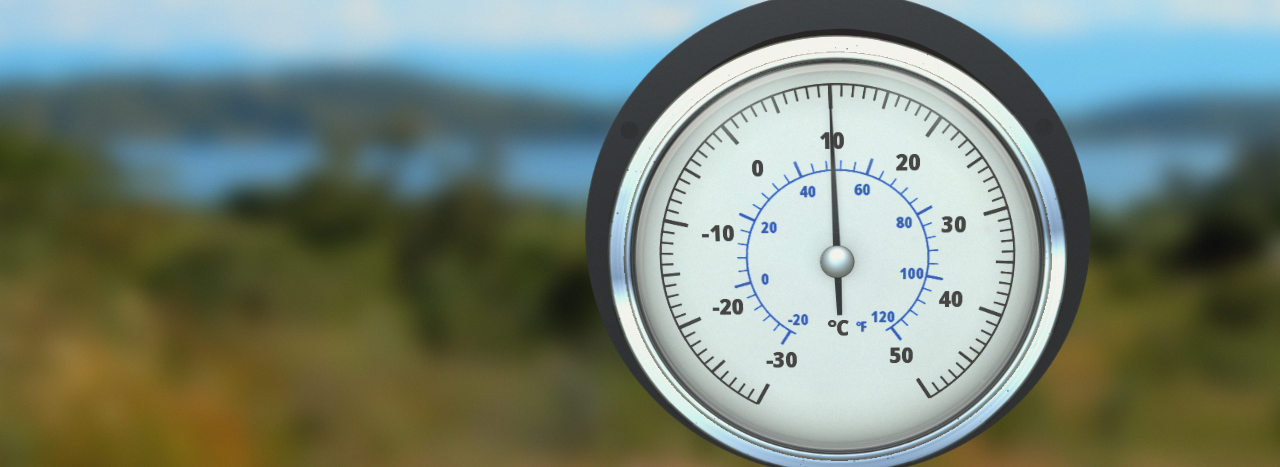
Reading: 10 (°C)
